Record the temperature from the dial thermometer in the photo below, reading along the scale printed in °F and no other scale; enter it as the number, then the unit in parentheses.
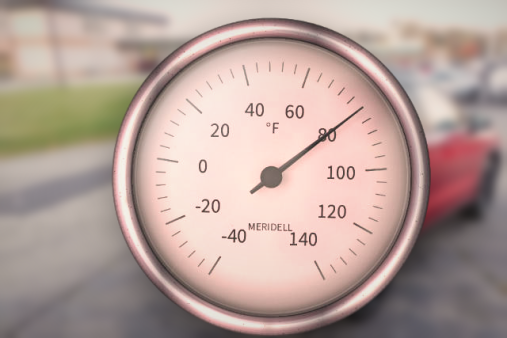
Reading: 80 (°F)
